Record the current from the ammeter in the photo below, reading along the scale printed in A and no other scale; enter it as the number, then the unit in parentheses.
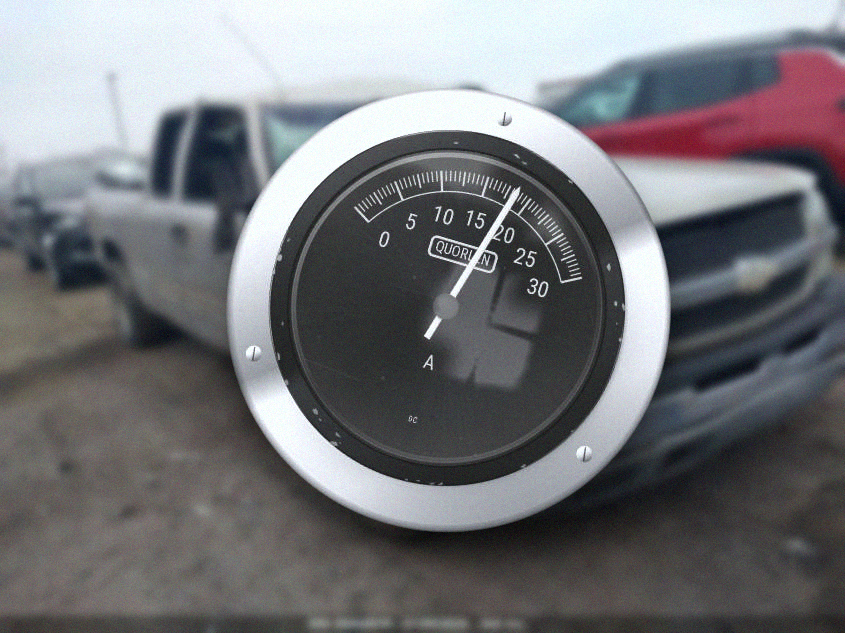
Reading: 18.5 (A)
